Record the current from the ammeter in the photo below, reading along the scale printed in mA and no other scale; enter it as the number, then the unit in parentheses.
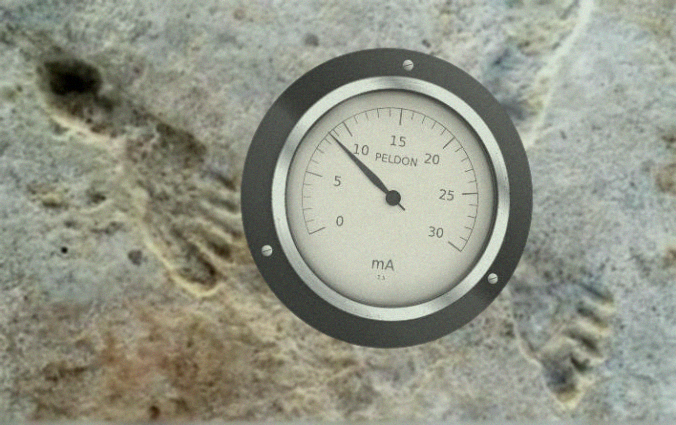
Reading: 8.5 (mA)
